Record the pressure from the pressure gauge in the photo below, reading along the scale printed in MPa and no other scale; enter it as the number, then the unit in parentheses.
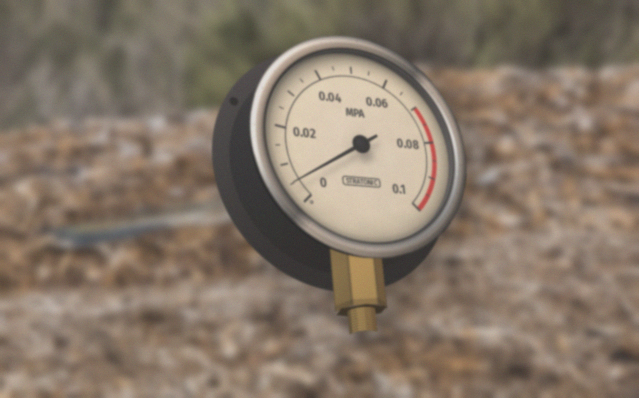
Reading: 0.005 (MPa)
